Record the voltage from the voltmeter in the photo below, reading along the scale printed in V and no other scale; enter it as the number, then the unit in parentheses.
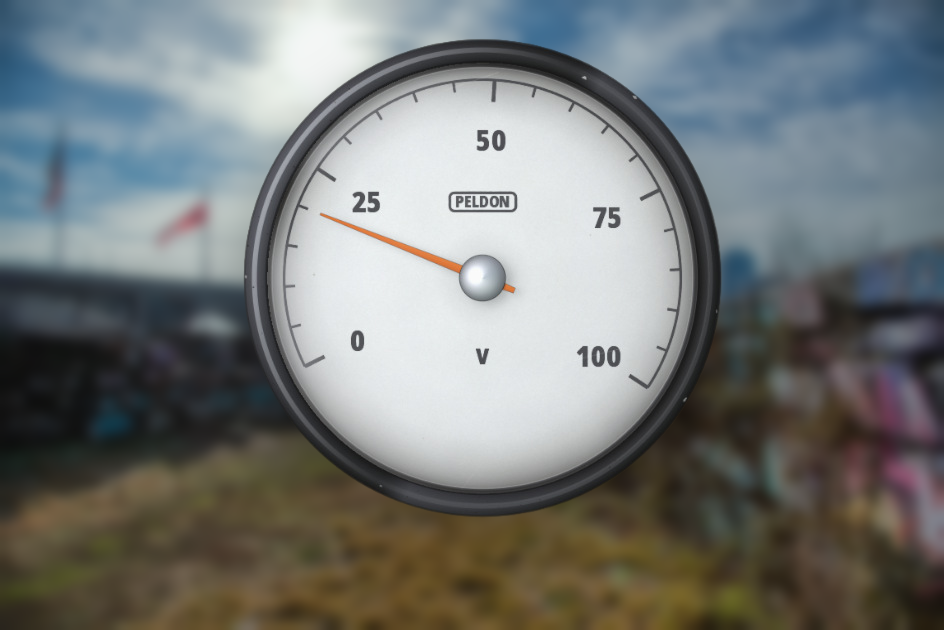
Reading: 20 (V)
